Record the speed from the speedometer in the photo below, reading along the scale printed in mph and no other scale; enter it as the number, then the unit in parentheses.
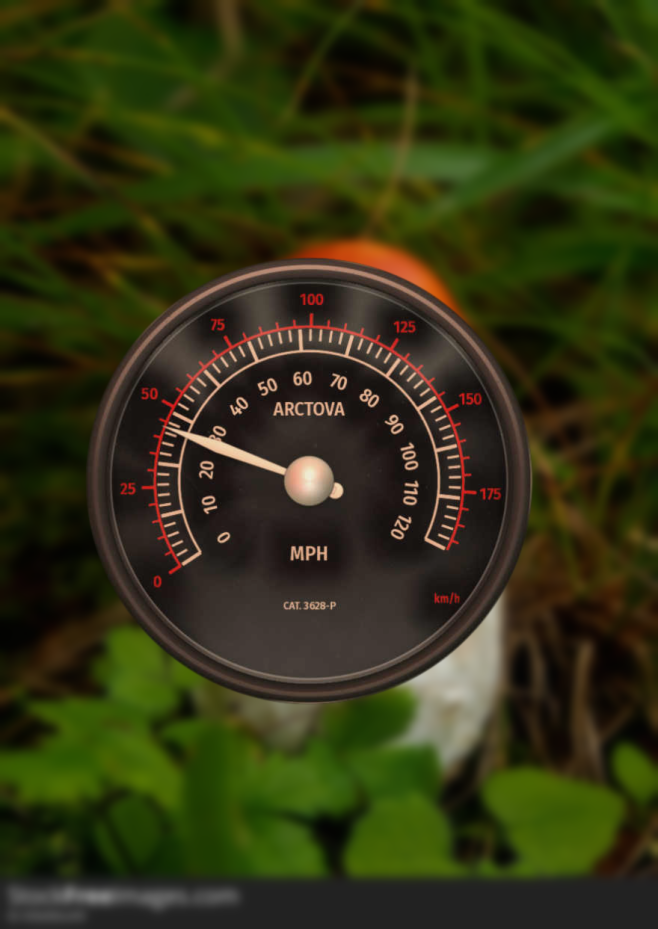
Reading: 27 (mph)
